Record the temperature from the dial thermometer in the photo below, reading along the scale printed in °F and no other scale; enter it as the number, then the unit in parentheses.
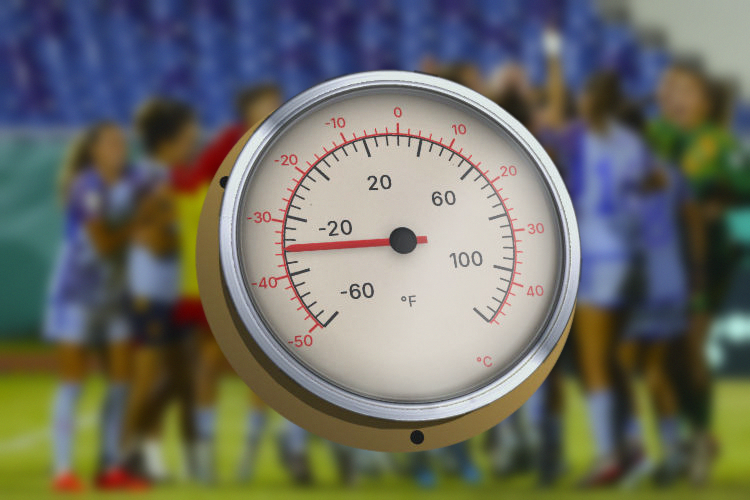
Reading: -32 (°F)
